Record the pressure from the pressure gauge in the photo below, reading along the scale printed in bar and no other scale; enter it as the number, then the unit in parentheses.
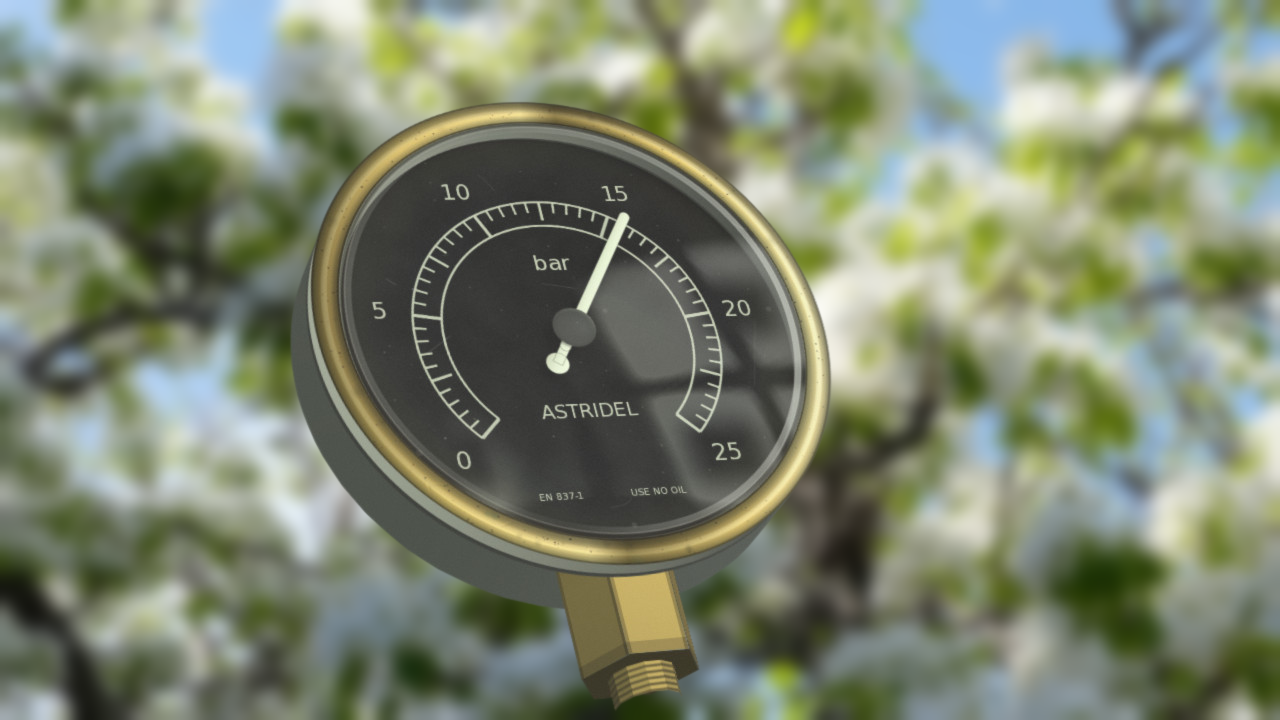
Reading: 15.5 (bar)
